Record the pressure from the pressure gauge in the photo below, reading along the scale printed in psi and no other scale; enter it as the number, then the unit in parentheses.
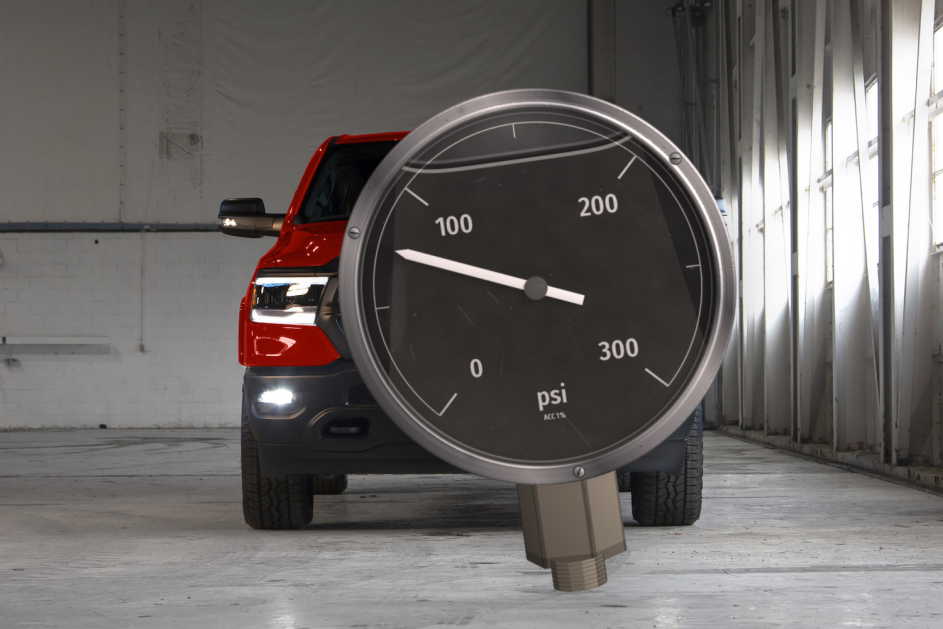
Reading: 75 (psi)
